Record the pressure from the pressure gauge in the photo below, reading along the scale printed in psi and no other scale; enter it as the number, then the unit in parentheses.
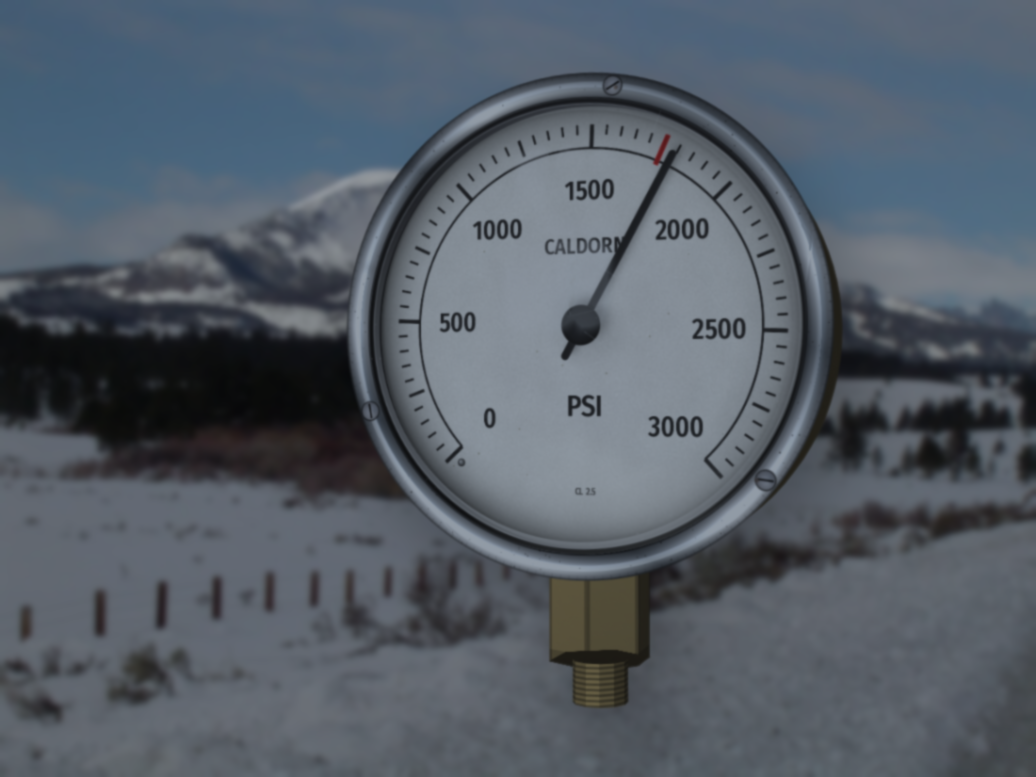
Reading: 1800 (psi)
